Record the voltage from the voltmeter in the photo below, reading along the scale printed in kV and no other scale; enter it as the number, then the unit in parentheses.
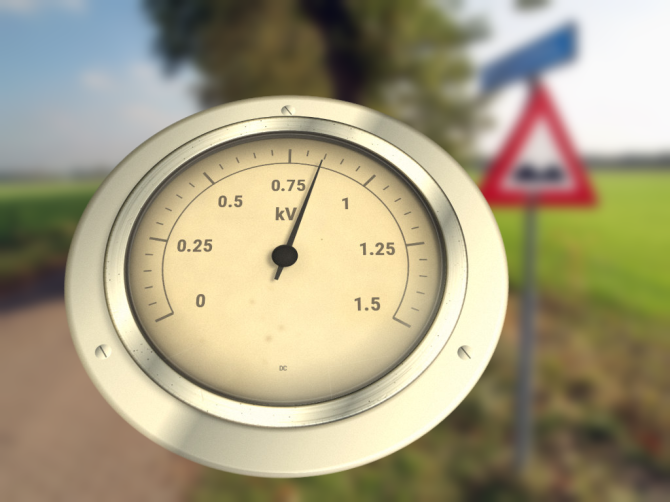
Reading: 0.85 (kV)
